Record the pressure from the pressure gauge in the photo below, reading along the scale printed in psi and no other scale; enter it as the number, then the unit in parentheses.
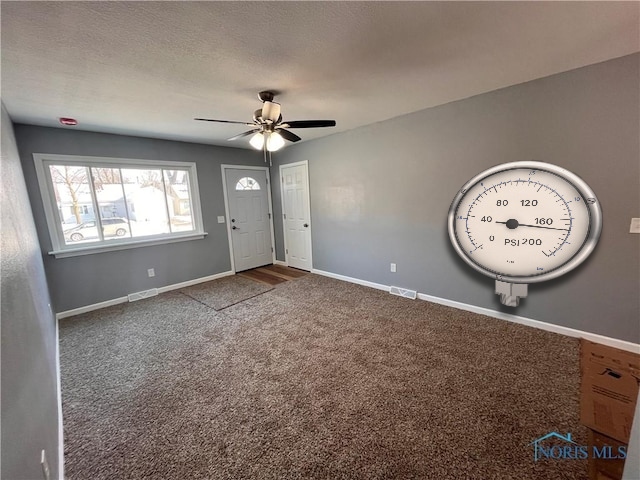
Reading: 170 (psi)
